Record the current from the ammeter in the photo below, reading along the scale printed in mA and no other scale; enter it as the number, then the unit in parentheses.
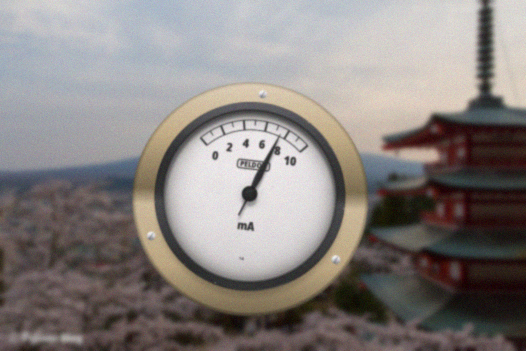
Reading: 7.5 (mA)
